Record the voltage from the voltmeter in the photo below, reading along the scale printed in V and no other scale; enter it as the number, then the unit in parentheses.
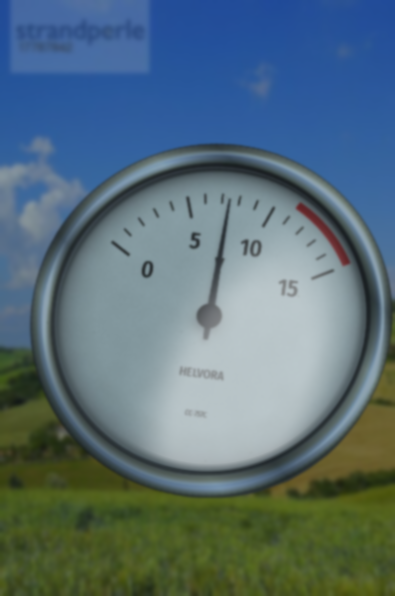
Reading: 7.5 (V)
